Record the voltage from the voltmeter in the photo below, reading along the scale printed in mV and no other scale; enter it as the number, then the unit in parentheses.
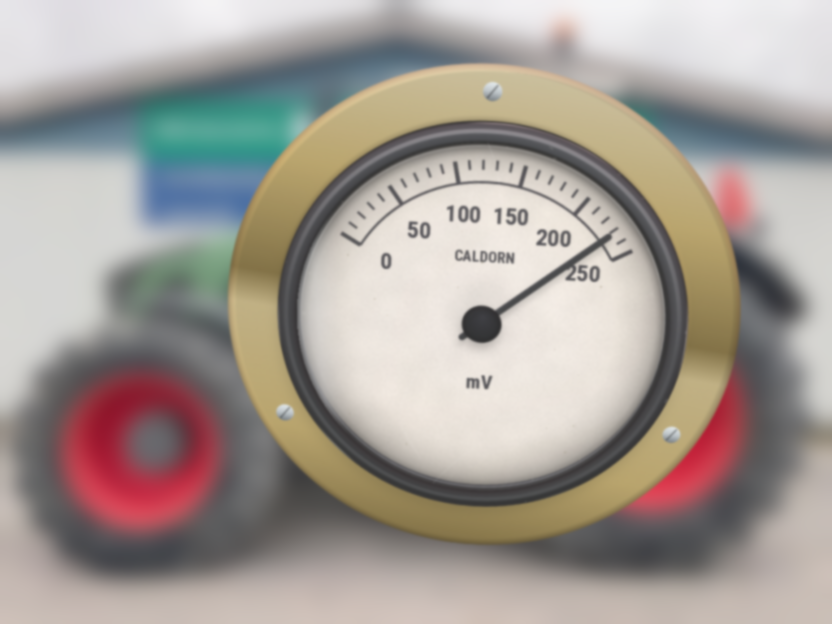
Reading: 230 (mV)
